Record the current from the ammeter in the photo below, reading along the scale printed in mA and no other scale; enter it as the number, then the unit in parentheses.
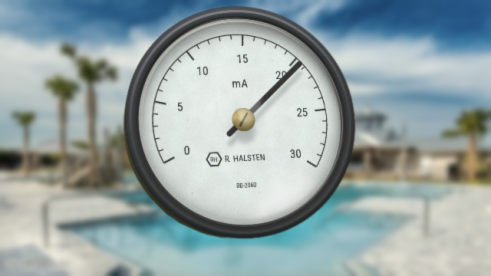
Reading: 20.5 (mA)
